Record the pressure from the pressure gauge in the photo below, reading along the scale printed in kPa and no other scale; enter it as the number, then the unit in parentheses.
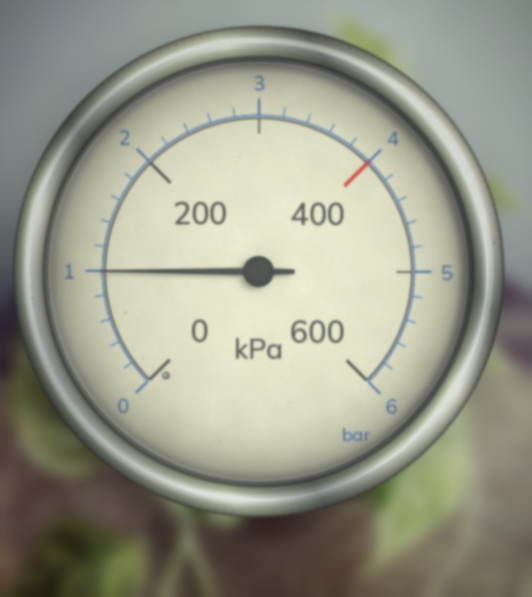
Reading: 100 (kPa)
